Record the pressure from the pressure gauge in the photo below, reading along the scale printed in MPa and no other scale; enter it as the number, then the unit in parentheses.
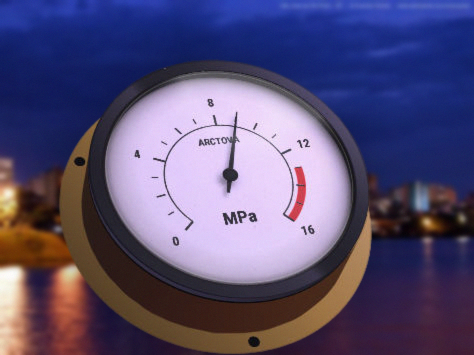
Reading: 9 (MPa)
